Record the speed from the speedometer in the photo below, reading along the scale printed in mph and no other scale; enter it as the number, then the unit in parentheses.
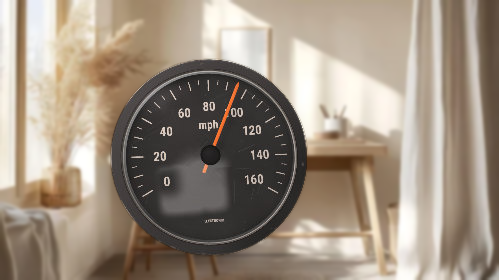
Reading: 95 (mph)
